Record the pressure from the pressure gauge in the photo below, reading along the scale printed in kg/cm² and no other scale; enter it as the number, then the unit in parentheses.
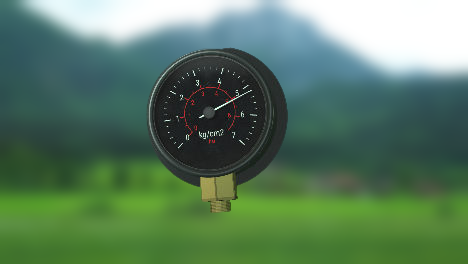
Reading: 5.2 (kg/cm²)
